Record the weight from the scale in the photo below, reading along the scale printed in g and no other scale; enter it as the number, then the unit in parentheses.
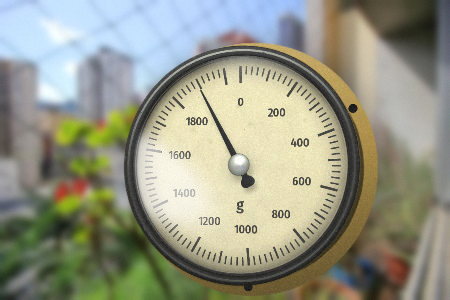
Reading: 1900 (g)
